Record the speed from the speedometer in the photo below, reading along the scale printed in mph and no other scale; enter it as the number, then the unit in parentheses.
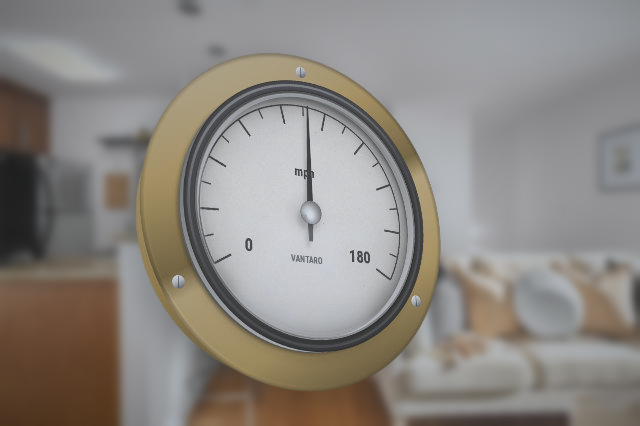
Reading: 90 (mph)
